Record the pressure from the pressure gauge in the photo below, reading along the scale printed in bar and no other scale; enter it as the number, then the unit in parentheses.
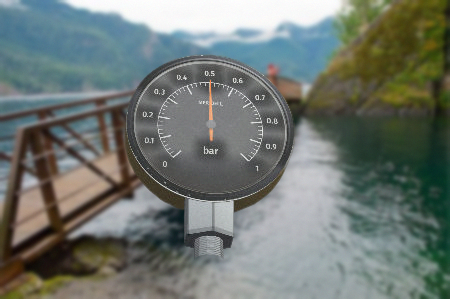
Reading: 0.5 (bar)
